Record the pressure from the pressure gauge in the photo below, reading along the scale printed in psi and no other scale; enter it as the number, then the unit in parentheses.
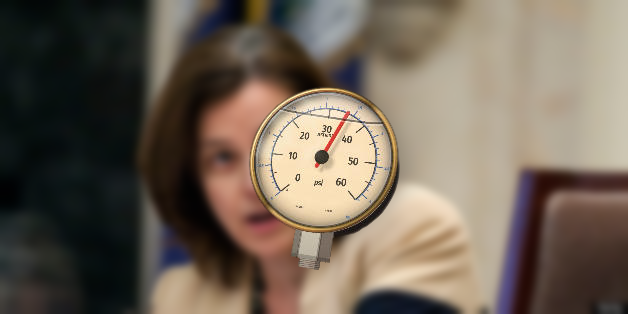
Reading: 35 (psi)
